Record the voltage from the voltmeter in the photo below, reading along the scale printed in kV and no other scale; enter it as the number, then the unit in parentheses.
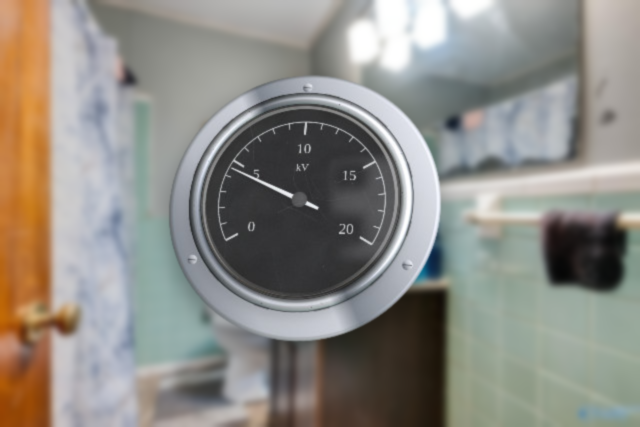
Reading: 4.5 (kV)
